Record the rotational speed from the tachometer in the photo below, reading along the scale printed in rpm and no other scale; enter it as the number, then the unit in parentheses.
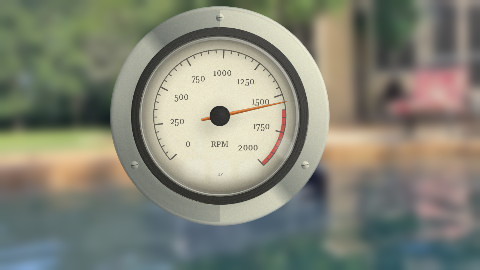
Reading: 1550 (rpm)
